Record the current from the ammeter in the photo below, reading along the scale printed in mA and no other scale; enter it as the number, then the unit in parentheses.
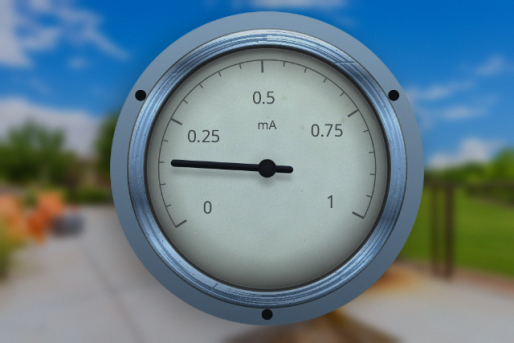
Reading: 0.15 (mA)
